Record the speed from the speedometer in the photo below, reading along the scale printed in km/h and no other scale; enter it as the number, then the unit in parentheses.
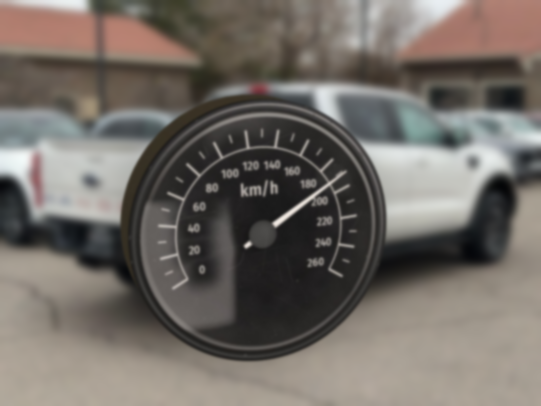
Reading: 190 (km/h)
